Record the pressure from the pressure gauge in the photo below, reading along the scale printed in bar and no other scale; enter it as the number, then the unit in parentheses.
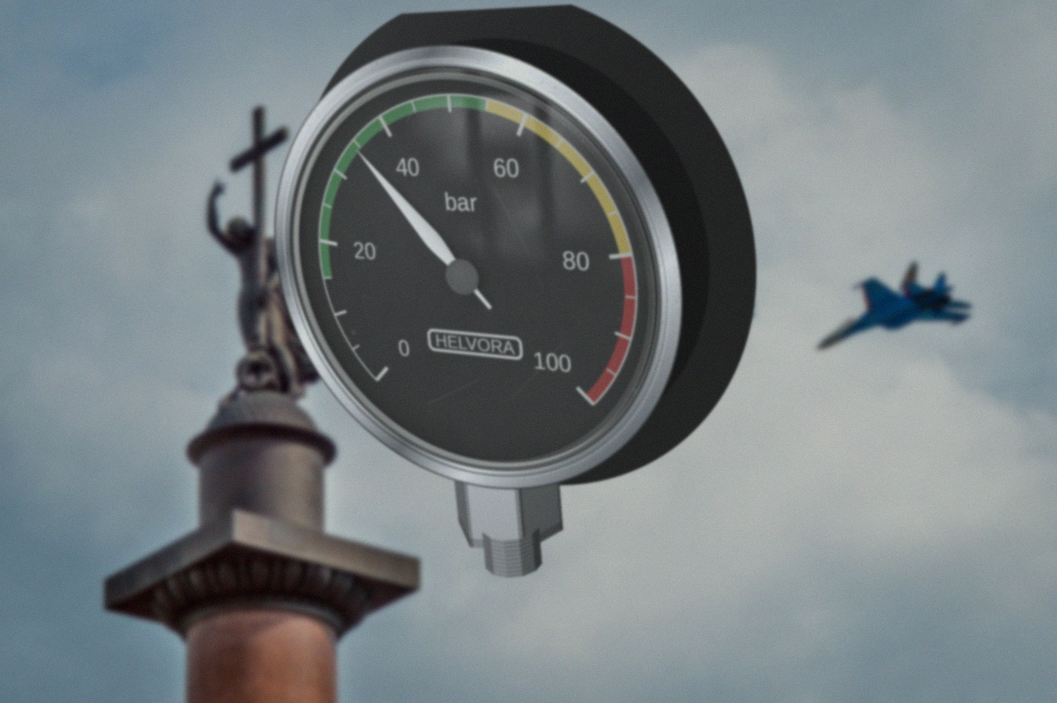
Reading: 35 (bar)
